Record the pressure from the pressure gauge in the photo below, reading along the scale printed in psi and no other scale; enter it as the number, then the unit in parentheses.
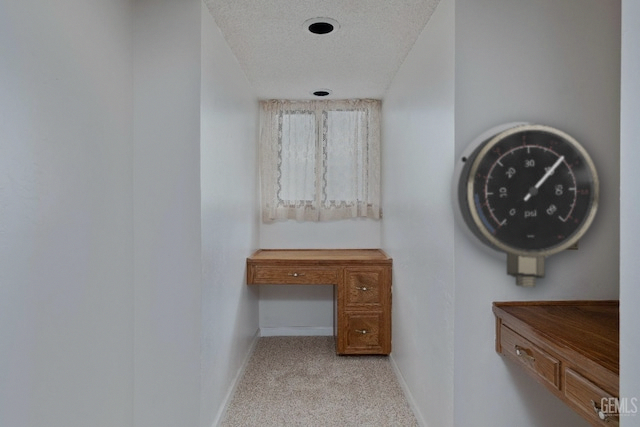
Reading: 40 (psi)
